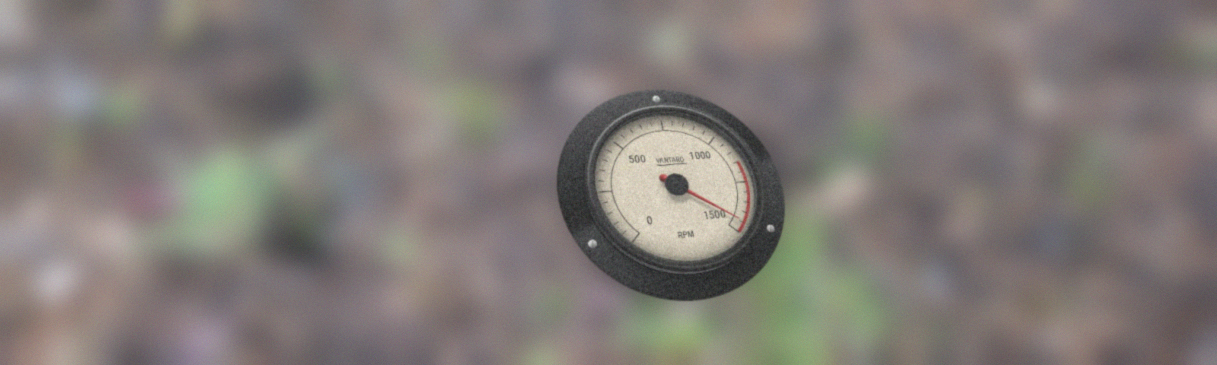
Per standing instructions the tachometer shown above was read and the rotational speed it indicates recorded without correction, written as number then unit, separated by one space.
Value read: 1450 rpm
